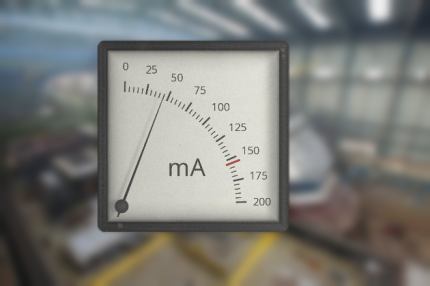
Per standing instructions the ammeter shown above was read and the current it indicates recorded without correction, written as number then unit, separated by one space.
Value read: 45 mA
